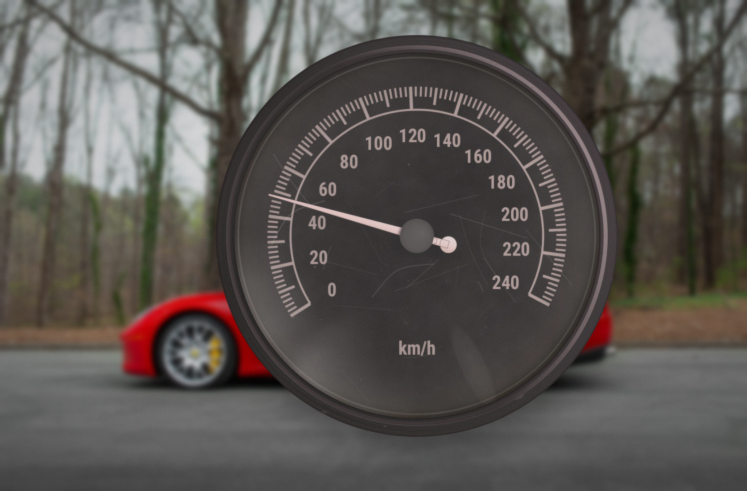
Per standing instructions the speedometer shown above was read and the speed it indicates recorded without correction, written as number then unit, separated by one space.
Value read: 48 km/h
